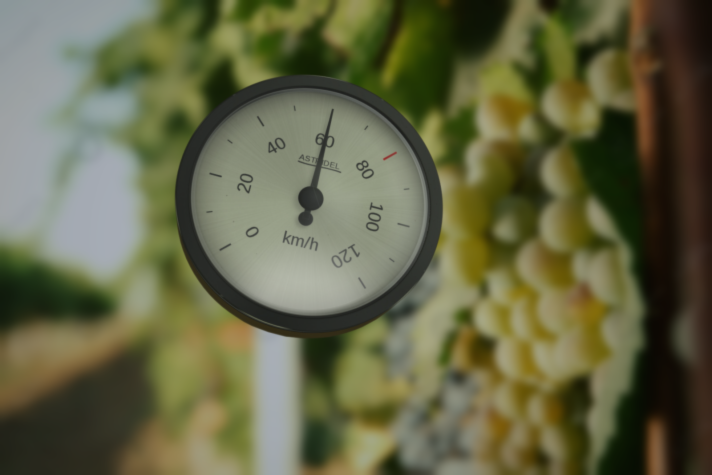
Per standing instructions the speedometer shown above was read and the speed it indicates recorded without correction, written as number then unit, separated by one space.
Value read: 60 km/h
